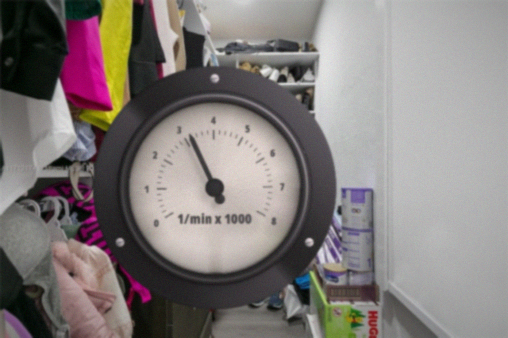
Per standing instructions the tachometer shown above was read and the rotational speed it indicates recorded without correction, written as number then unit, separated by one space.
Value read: 3200 rpm
